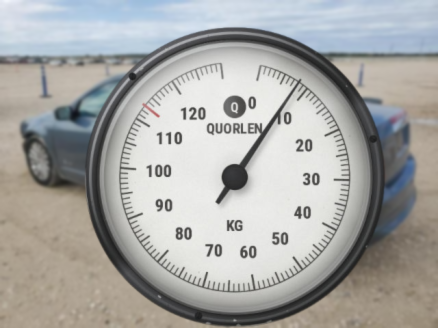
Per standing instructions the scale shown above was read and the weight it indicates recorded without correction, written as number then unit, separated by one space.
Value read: 8 kg
